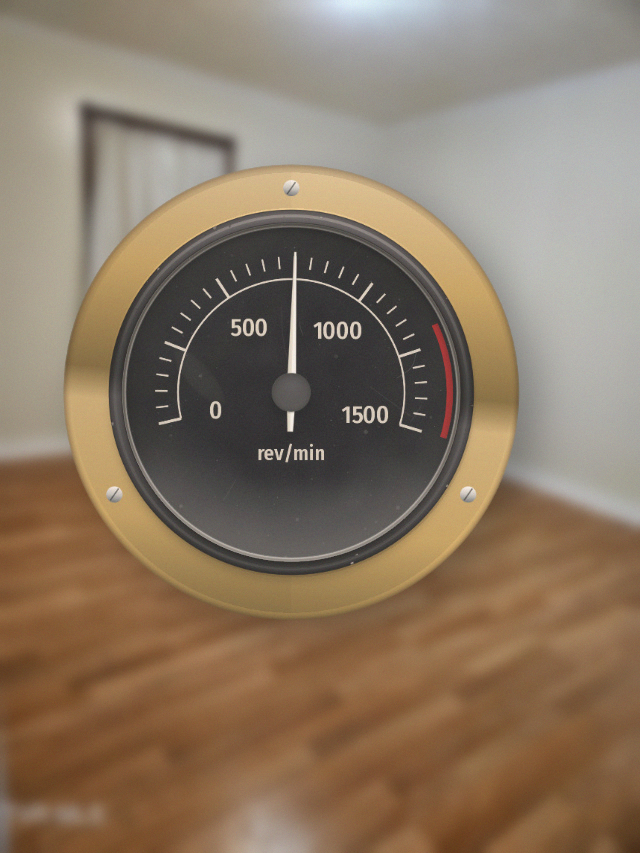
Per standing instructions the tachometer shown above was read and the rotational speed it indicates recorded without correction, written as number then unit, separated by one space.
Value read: 750 rpm
